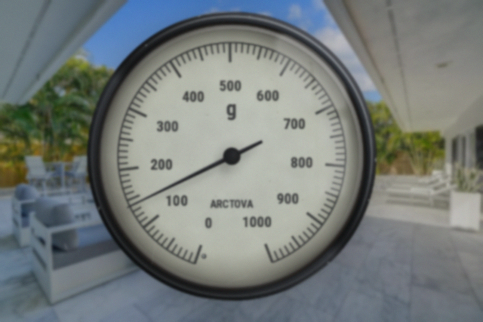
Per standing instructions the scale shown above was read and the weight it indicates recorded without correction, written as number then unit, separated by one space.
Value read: 140 g
